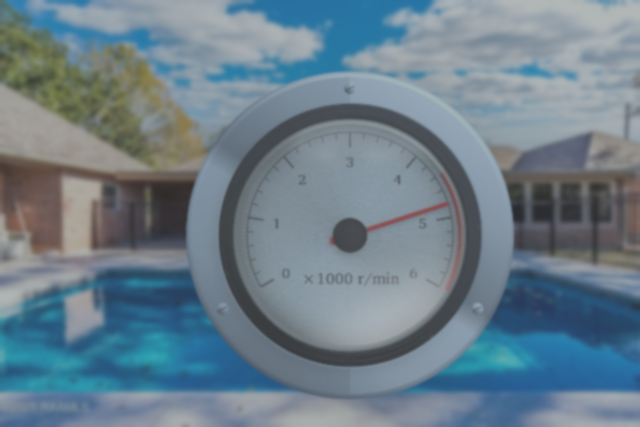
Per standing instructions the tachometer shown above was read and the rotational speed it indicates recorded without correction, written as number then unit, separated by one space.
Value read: 4800 rpm
